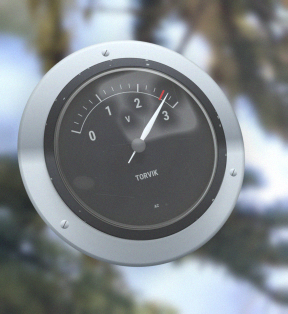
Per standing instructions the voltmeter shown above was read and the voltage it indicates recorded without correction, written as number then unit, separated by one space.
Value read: 2.7 V
